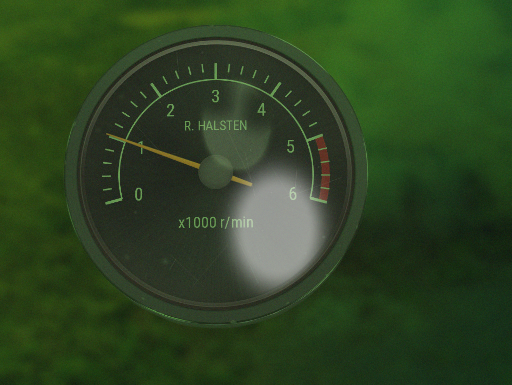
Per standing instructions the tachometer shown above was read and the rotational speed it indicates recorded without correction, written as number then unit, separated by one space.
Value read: 1000 rpm
